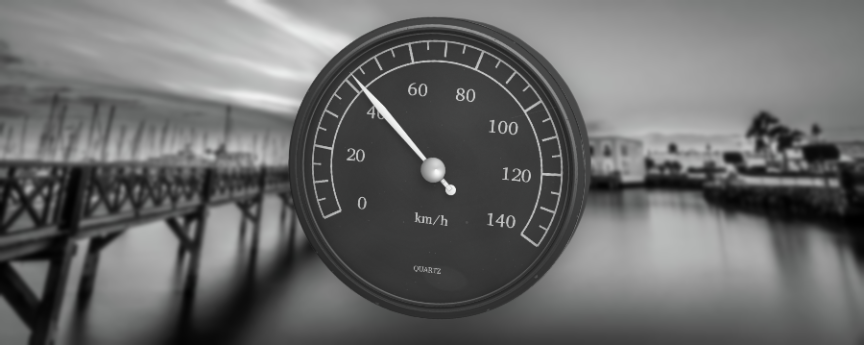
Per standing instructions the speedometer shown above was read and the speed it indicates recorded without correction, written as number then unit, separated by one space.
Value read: 42.5 km/h
